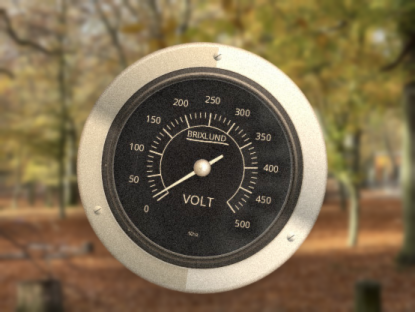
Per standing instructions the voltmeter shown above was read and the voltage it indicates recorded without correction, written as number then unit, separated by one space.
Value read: 10 V
